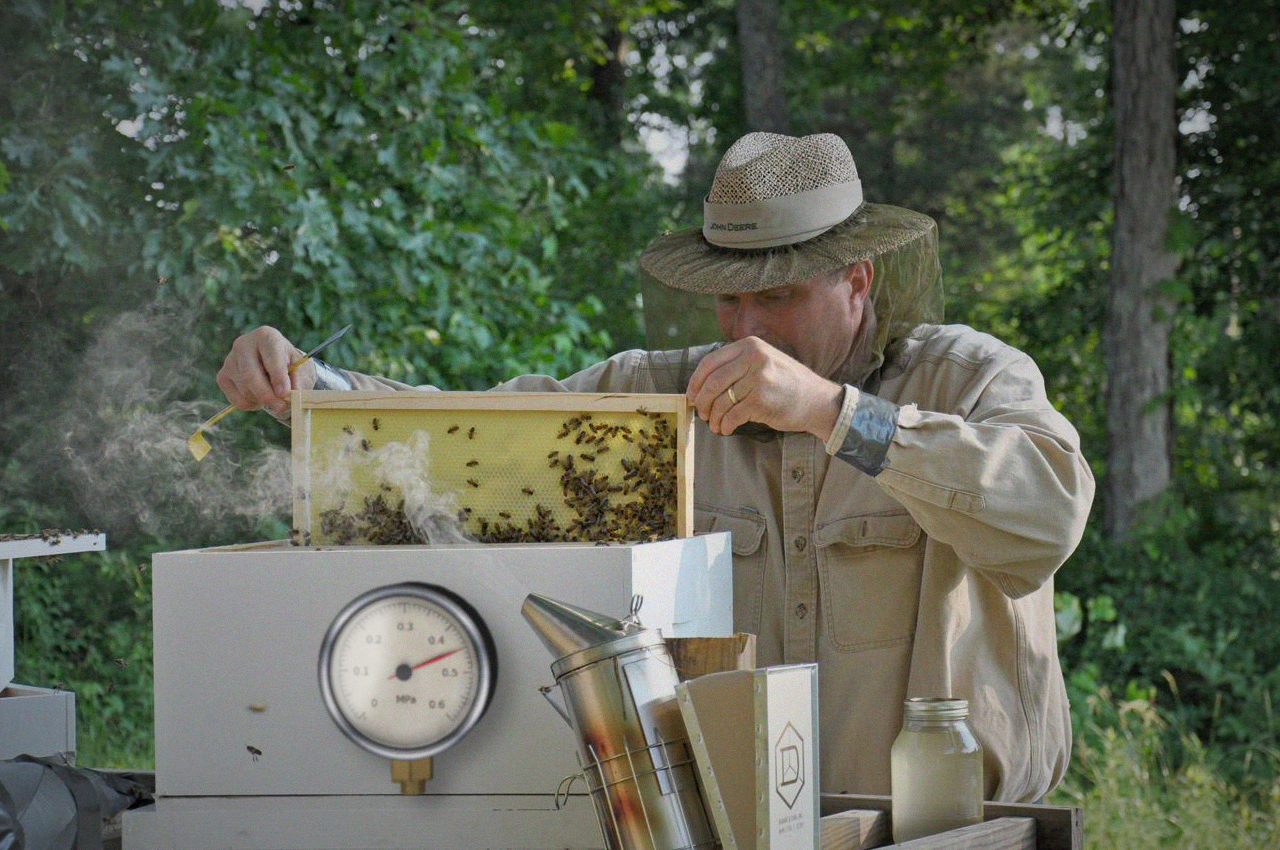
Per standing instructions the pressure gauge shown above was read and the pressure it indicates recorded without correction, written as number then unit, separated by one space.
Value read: 0.45 MPa
